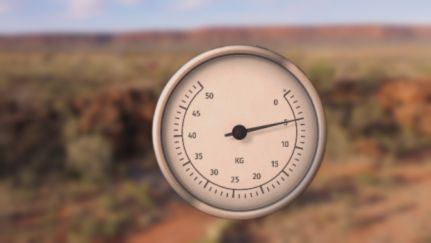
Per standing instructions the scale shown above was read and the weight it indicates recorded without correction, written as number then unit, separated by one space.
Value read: 5 kg
